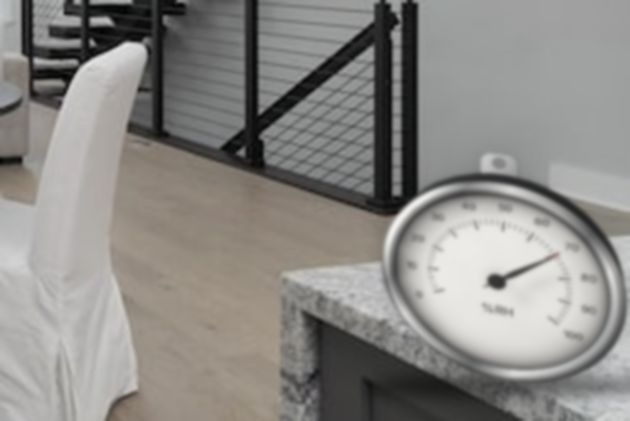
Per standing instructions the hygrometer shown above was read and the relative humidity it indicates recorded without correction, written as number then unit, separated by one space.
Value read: 70 %
